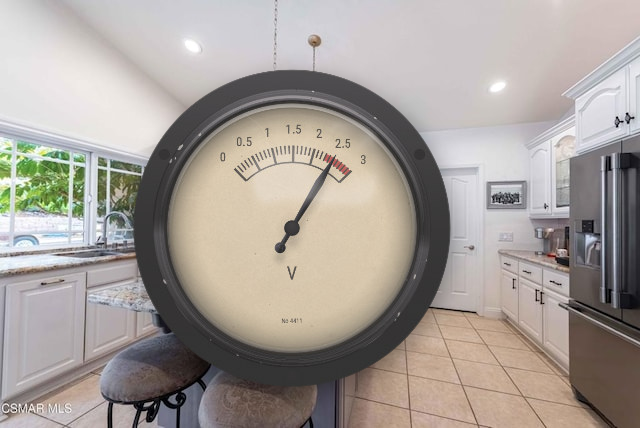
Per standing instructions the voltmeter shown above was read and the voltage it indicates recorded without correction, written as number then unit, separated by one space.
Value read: 2.5 V
